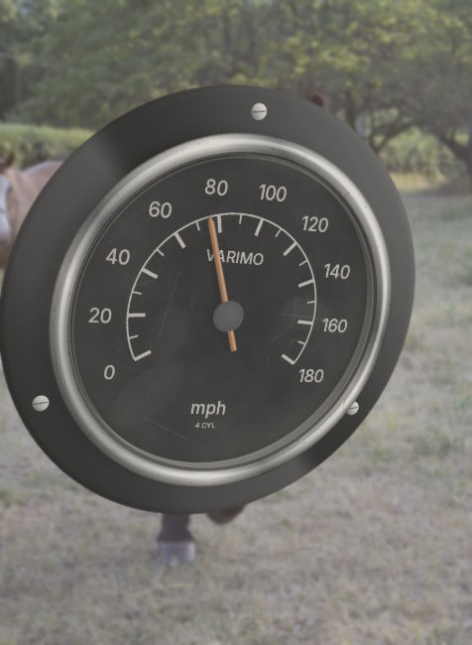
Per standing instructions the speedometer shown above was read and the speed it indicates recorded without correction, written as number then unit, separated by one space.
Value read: 75 mph
